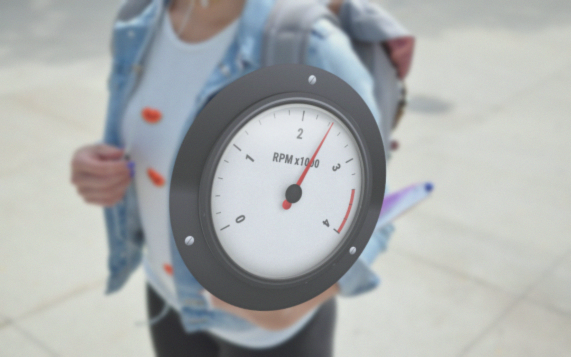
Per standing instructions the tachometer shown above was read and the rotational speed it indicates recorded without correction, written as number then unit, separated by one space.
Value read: 2400 rpm
